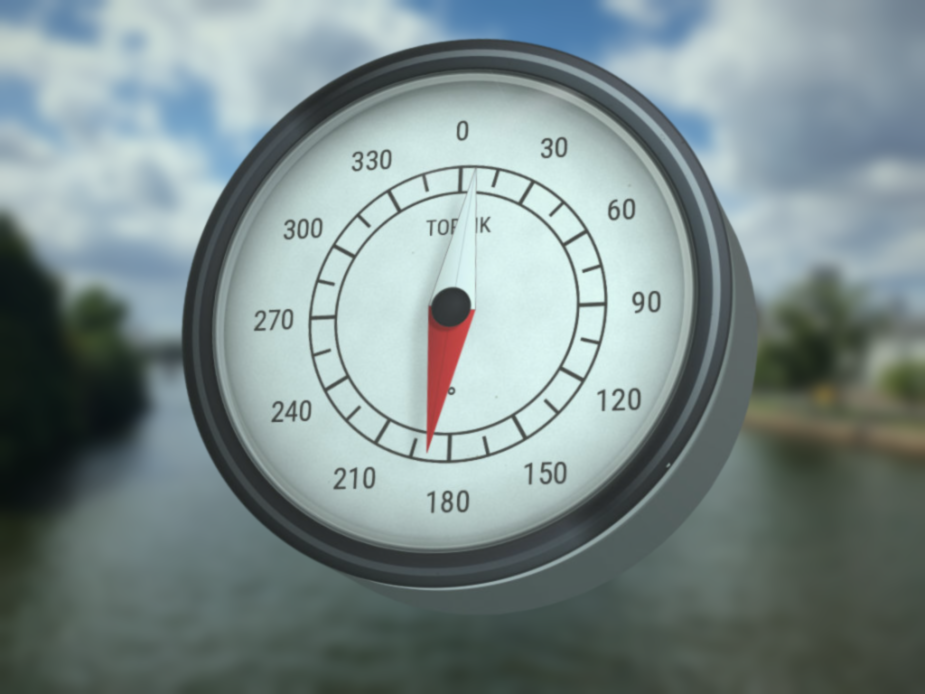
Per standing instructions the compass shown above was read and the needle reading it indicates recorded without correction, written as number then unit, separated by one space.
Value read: 187.5 °
